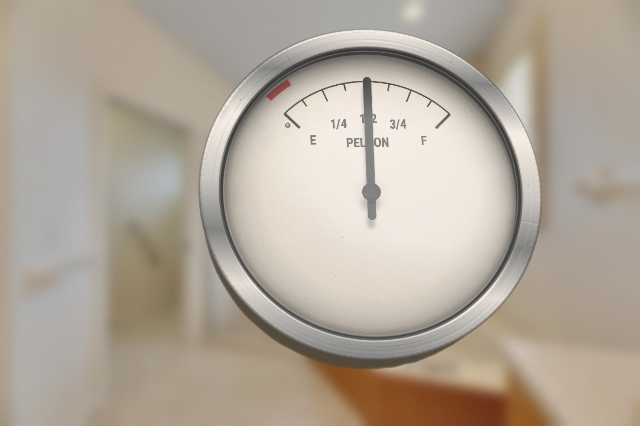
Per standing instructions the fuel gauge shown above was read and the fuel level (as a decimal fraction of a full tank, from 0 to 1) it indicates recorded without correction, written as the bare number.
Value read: 0.5
